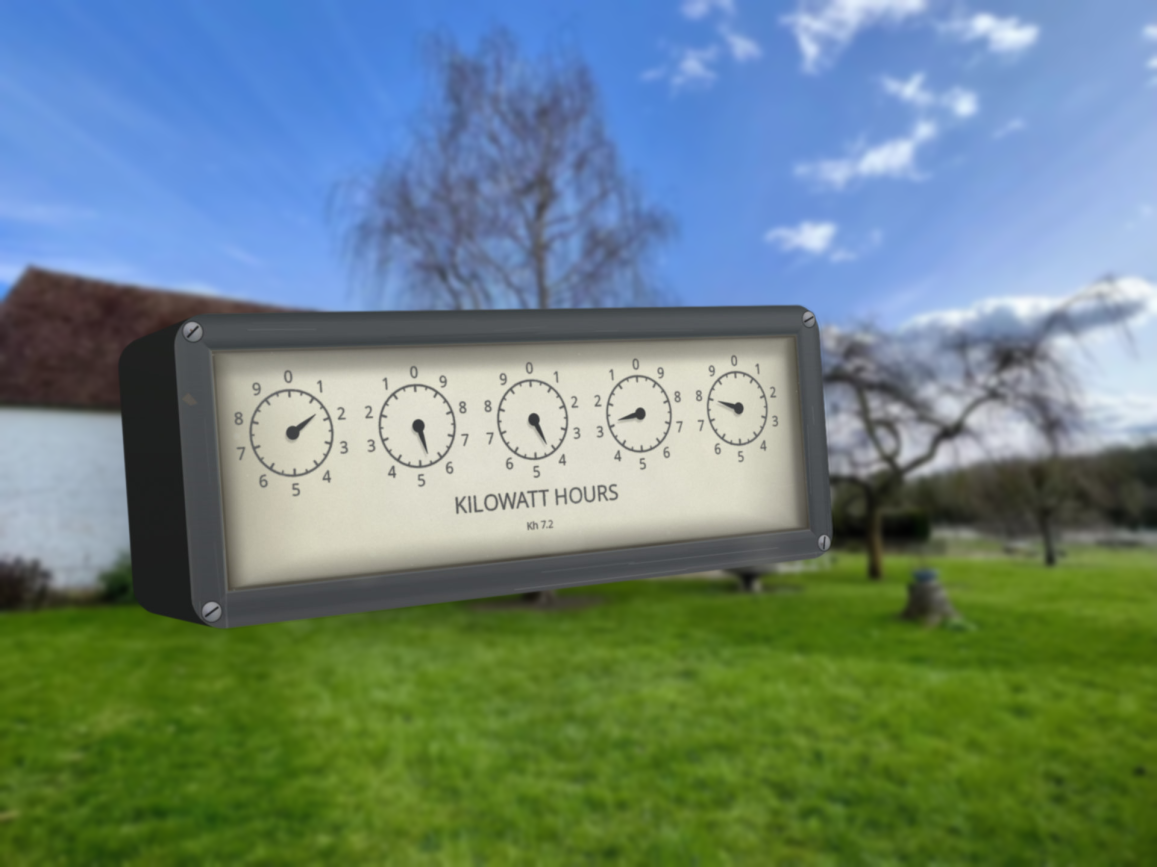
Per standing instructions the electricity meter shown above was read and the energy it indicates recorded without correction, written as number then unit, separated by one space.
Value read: 15428 kWh
